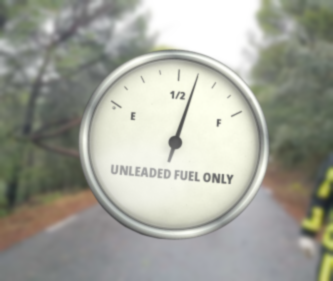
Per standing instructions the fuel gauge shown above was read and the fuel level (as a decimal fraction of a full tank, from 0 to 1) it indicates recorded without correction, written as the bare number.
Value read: 0.625
